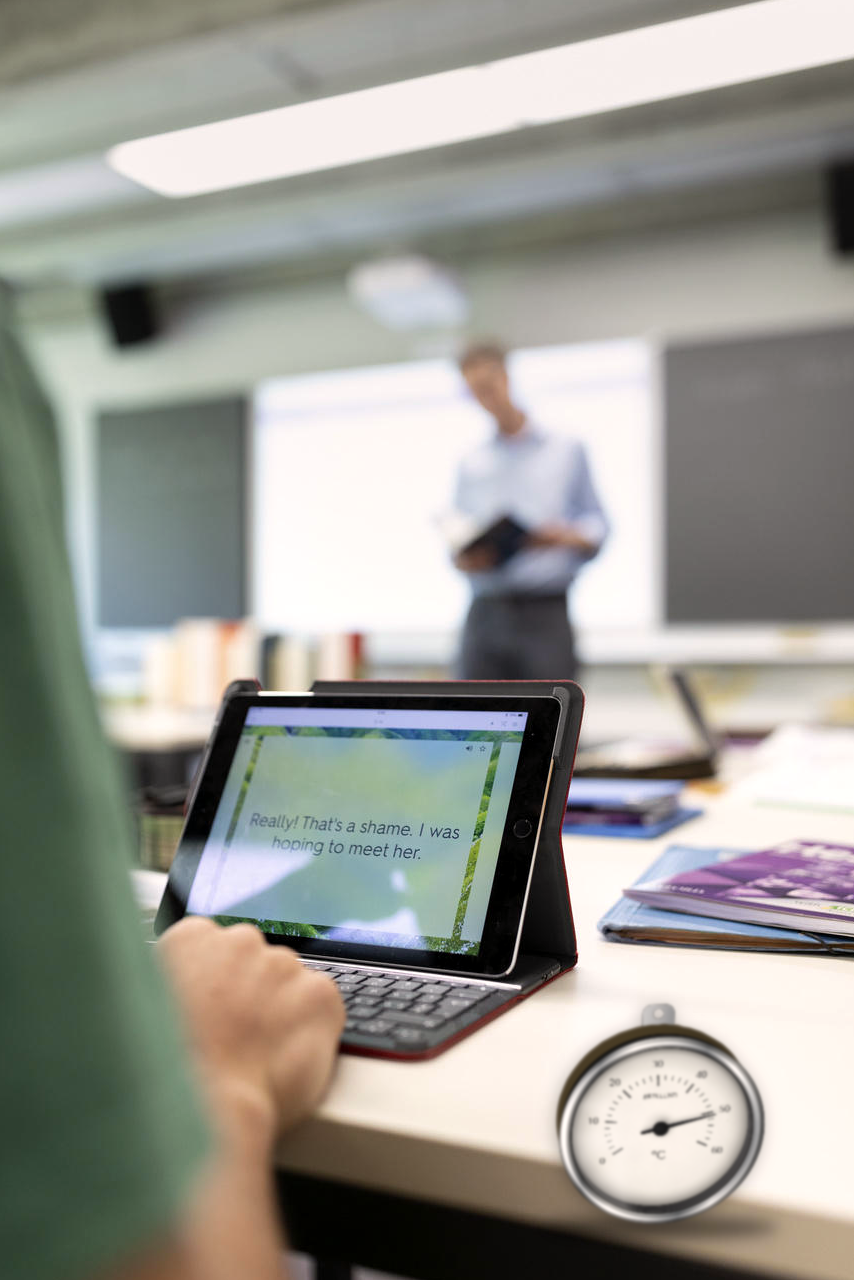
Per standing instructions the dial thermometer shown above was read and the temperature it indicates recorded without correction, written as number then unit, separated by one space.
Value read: 50 °C
